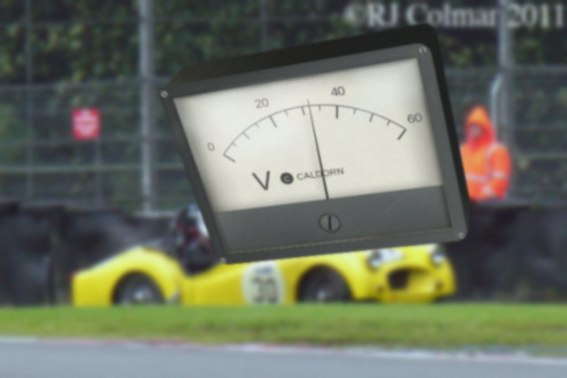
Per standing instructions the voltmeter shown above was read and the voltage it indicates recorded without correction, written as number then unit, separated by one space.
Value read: 32.5 V
